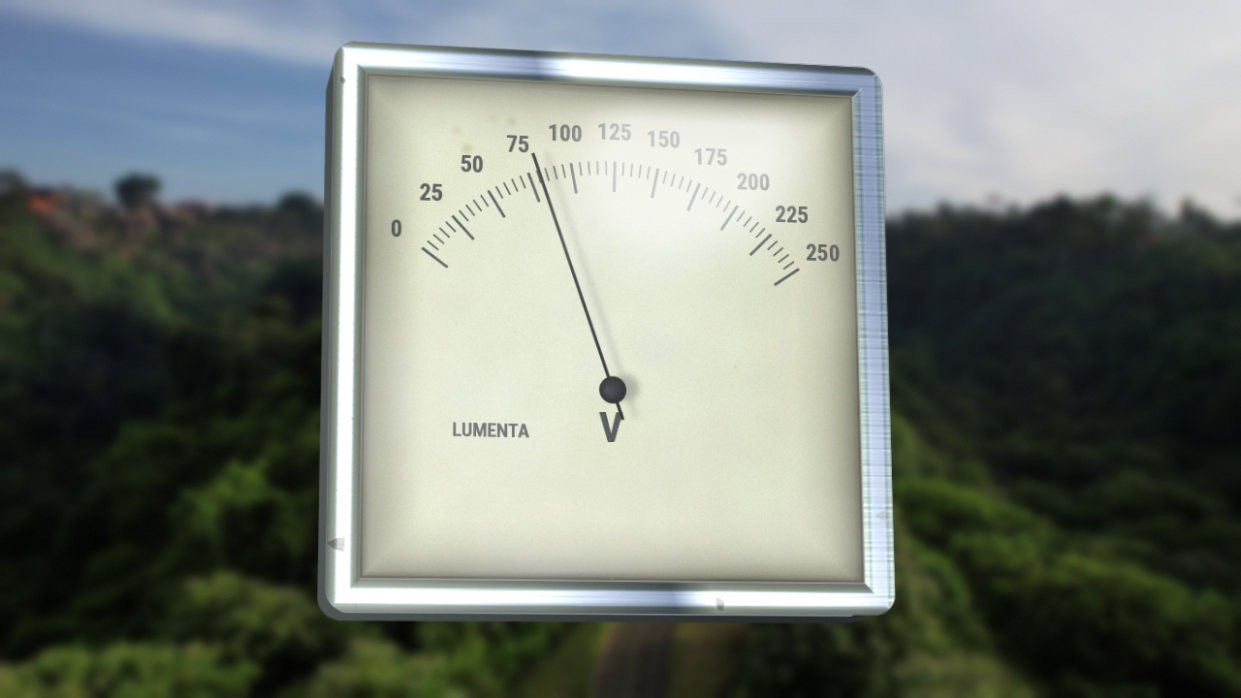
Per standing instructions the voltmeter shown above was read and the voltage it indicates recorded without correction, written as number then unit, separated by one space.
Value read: 80 V
